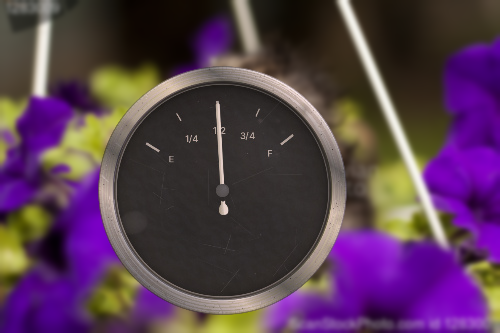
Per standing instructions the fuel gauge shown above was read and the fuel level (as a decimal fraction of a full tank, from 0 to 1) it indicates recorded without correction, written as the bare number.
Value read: 0.5
